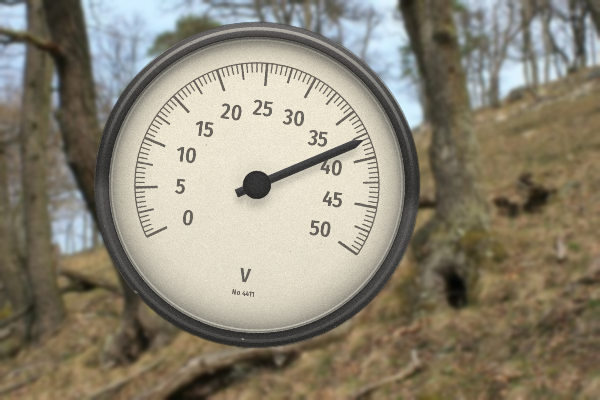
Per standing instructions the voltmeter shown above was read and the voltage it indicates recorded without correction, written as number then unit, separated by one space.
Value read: 38 V
